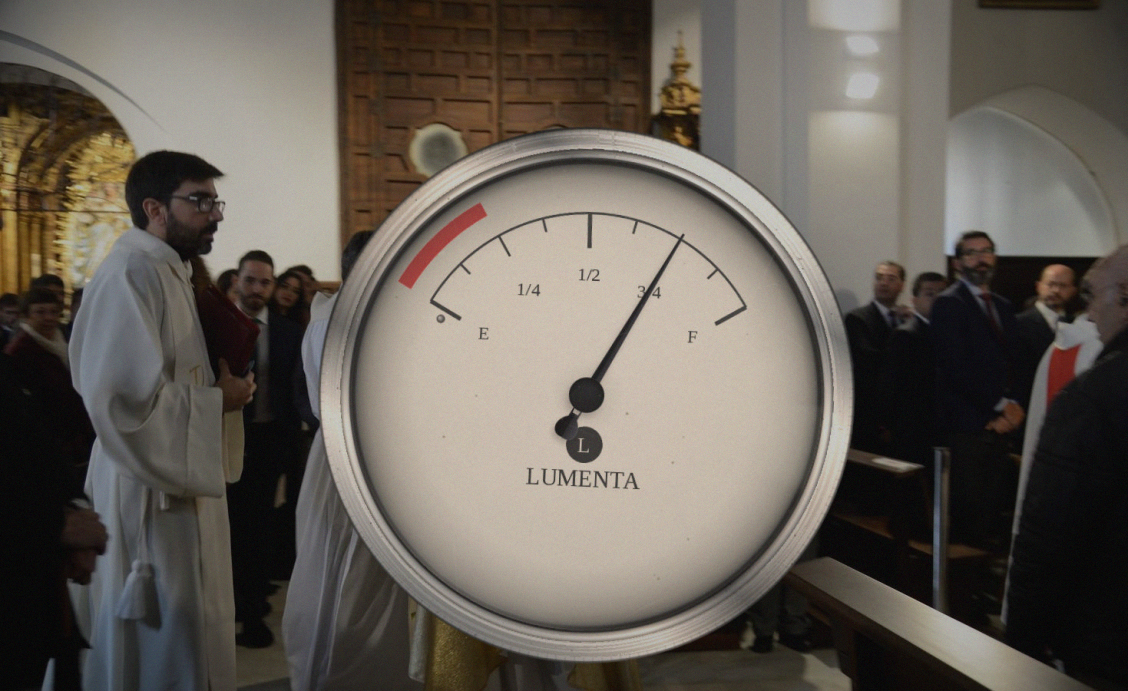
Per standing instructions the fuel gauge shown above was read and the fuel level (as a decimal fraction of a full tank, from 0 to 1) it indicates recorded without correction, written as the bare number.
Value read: 0.75
